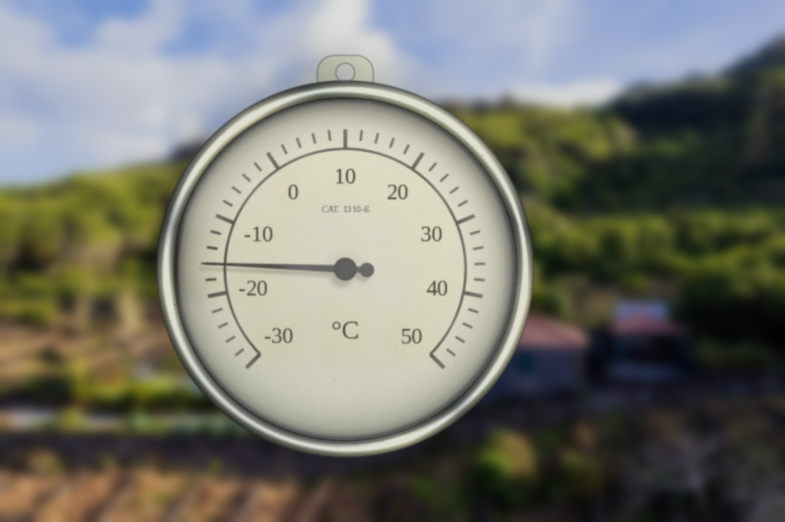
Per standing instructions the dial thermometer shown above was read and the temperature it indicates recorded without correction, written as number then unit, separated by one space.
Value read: -16 °C
